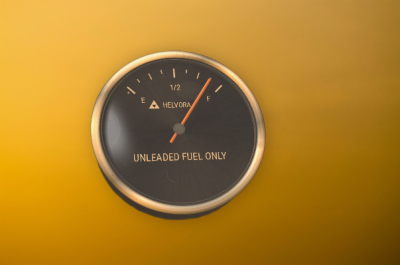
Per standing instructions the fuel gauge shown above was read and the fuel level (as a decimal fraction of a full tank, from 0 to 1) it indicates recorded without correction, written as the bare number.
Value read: 0.875
